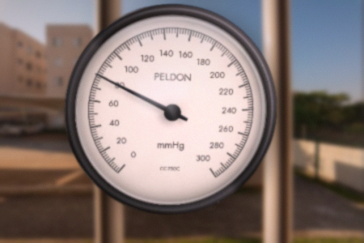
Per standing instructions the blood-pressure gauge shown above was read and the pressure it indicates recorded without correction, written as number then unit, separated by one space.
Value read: 80 mmHg
